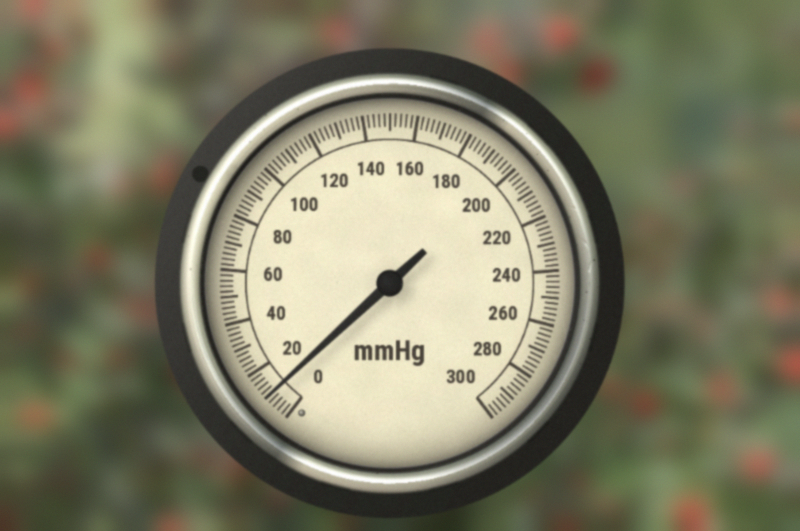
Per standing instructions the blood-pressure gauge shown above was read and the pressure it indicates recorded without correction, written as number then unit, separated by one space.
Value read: 10 mmHg
